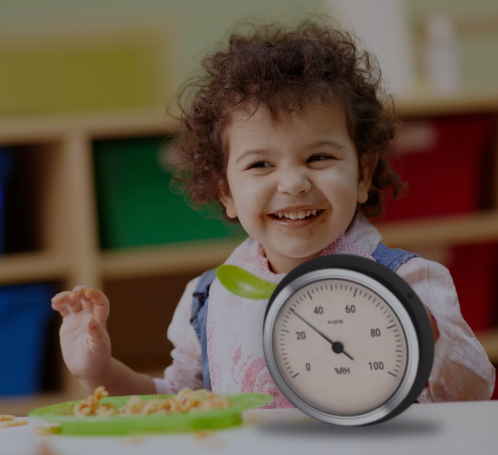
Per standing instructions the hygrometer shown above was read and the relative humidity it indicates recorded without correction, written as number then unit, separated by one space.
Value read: 30 %
